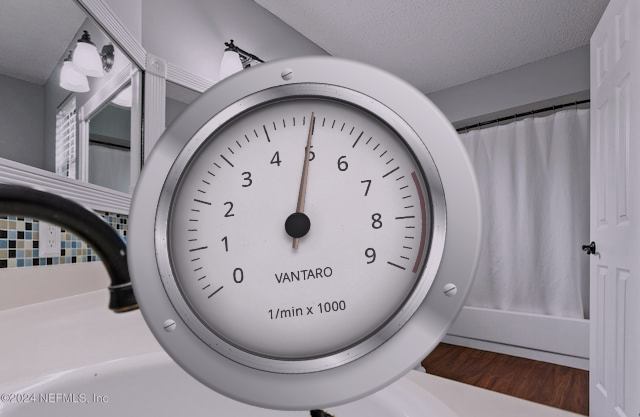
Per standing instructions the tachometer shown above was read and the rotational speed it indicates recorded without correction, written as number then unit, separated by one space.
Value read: 5000 rpm
